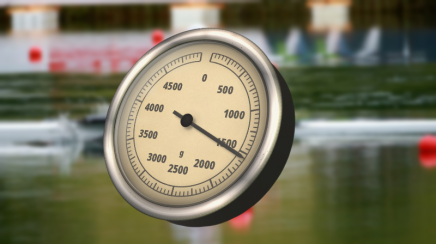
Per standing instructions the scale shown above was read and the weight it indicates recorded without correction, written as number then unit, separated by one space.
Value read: 1550 g
